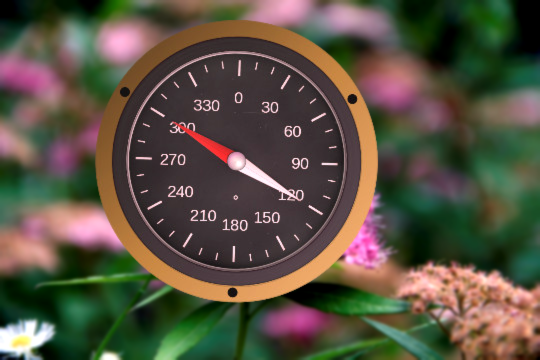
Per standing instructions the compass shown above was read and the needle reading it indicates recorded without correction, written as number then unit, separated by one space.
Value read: 300 °
